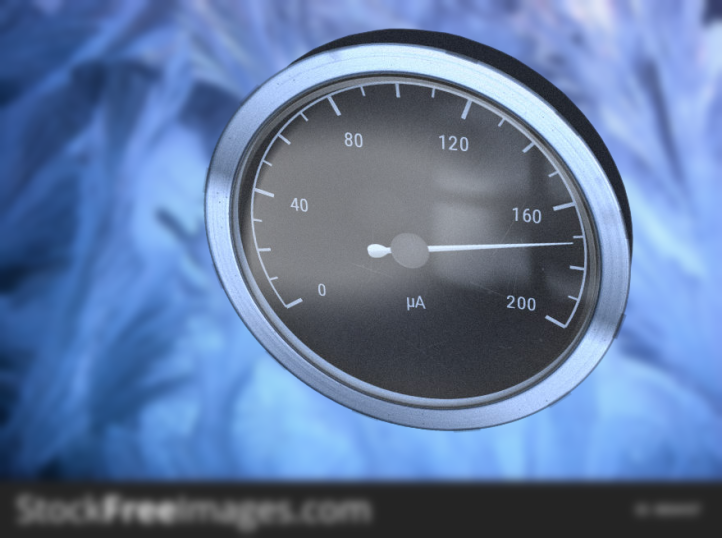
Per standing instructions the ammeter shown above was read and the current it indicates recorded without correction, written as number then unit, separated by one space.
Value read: 170 µA
